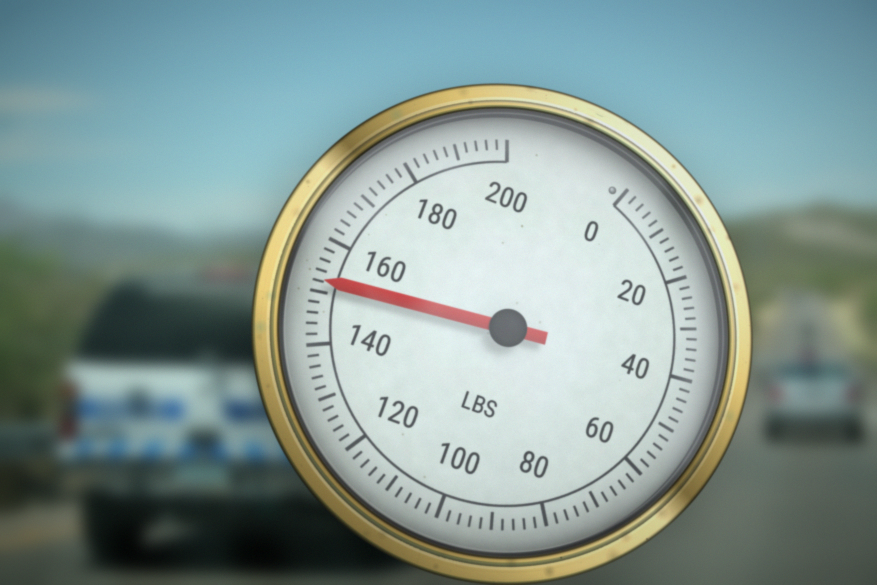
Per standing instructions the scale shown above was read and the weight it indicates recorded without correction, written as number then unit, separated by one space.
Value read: 152 lb
